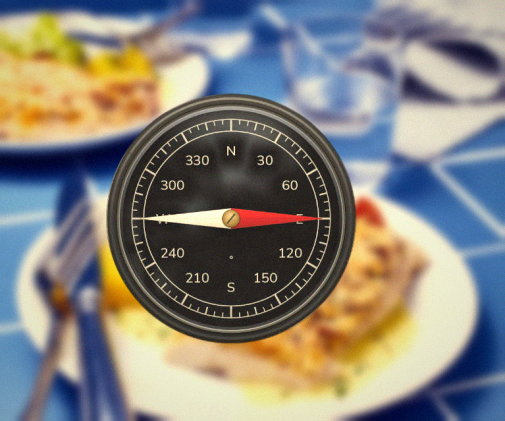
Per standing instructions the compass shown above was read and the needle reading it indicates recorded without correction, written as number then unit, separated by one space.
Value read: 90 °
